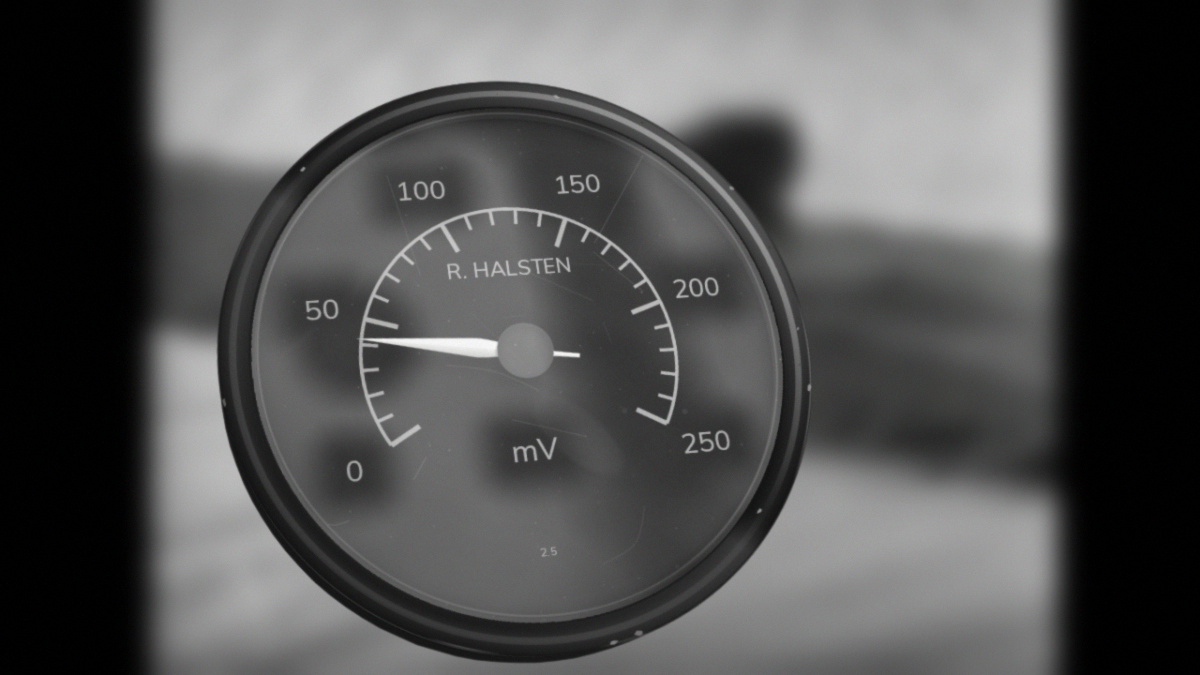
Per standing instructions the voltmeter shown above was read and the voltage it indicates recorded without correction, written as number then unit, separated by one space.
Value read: 40 mV
